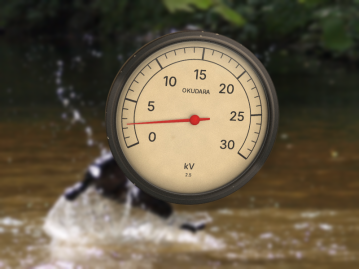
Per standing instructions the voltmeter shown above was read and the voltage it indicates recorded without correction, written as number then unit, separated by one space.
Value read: 2.5 kV
